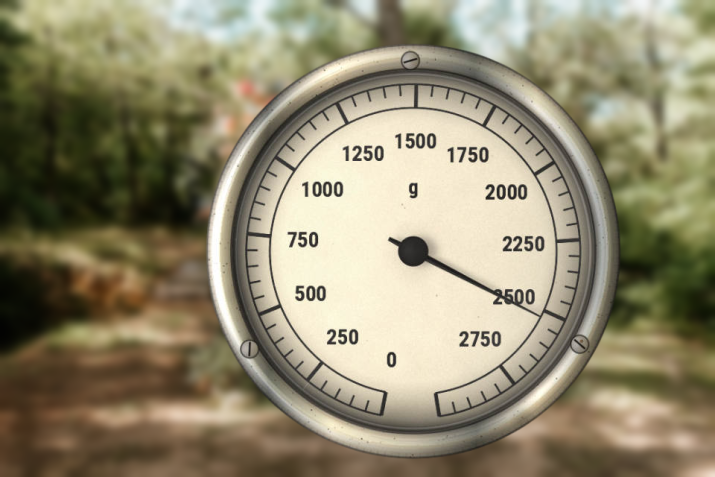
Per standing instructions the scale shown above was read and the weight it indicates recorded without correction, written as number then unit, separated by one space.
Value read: 2525 g
